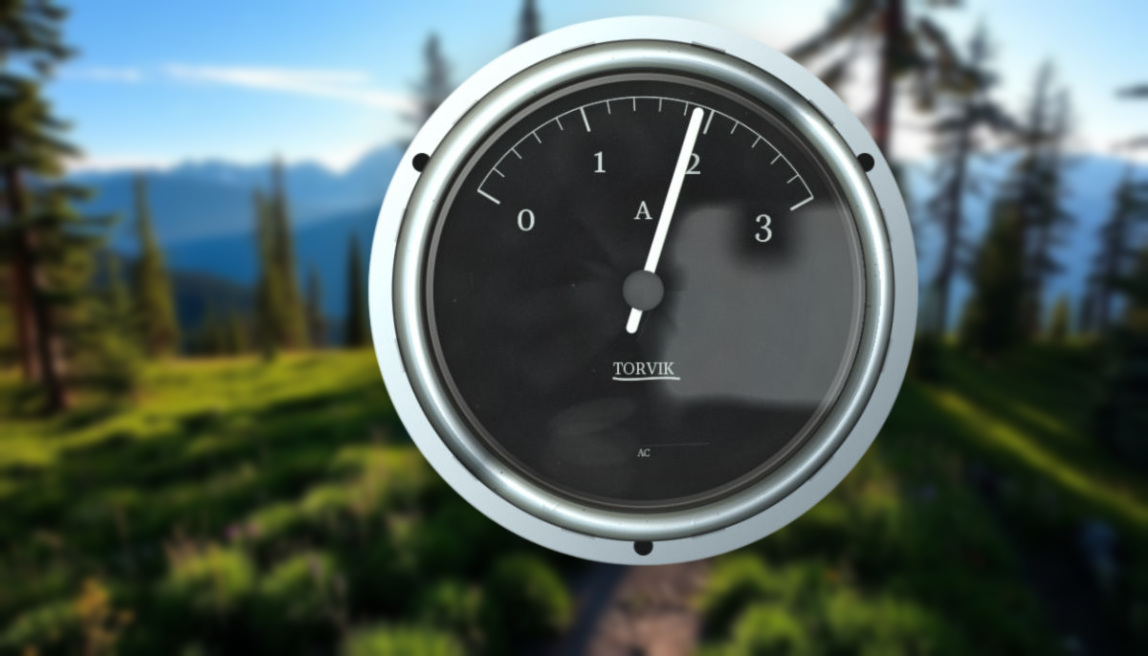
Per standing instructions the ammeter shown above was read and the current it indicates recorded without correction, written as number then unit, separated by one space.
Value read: 1.9 A
